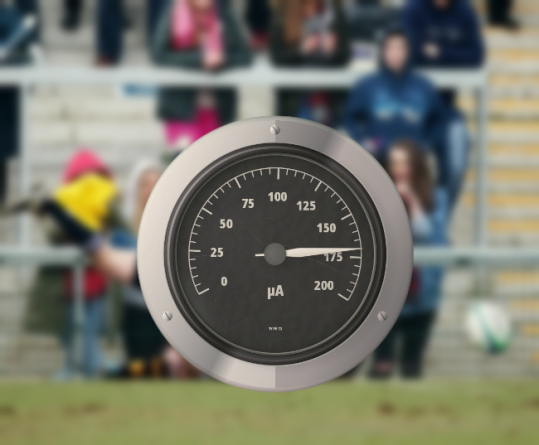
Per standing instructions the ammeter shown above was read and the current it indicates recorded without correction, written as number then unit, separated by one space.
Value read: 170 µA
